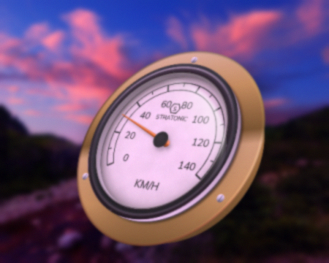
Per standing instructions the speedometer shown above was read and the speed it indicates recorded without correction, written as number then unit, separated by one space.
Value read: 30 km/h
